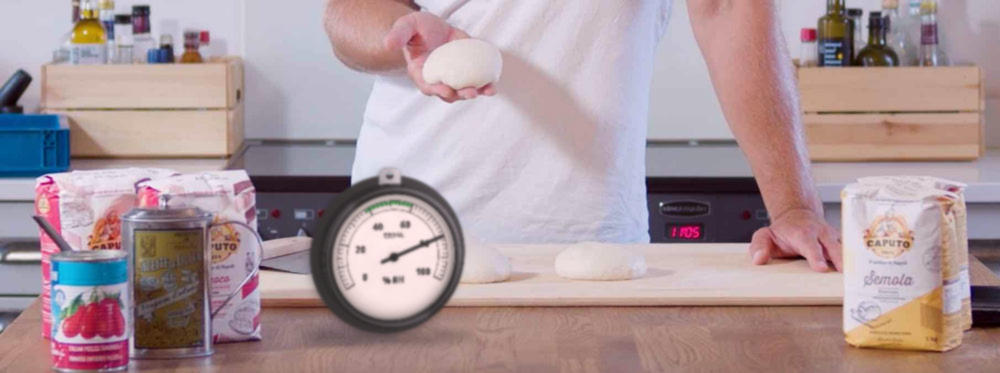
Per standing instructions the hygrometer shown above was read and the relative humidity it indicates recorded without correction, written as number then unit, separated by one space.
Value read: 80 %
